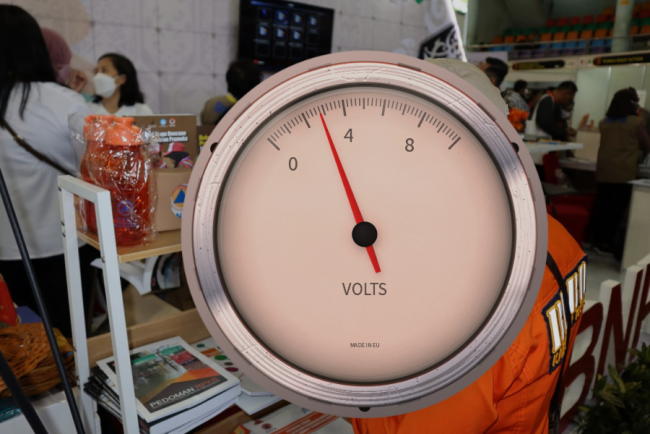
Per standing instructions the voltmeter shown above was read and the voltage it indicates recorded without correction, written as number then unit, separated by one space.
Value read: 2.8 V
